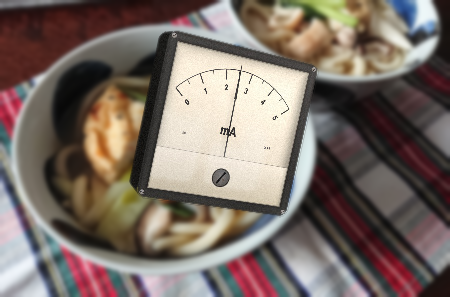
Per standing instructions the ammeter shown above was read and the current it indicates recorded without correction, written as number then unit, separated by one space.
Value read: 2.5 mA
